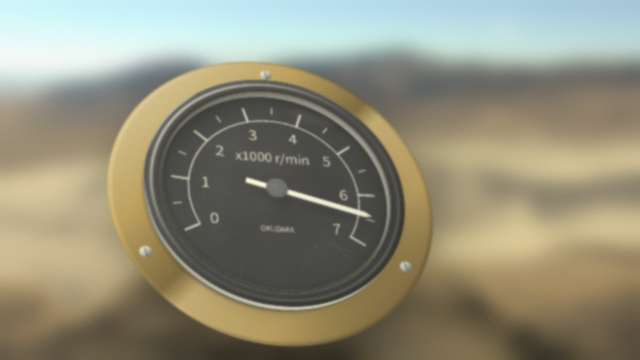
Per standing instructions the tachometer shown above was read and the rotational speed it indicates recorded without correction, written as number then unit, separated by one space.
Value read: 6500 rpm
